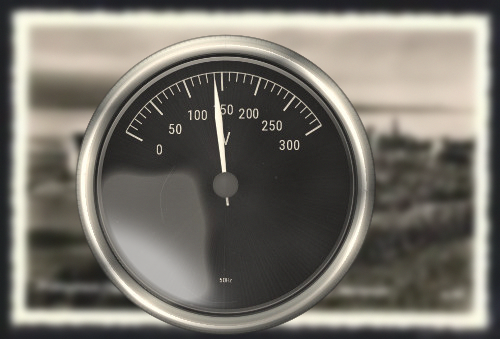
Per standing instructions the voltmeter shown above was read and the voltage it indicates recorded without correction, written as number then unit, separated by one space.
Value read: 140 V
